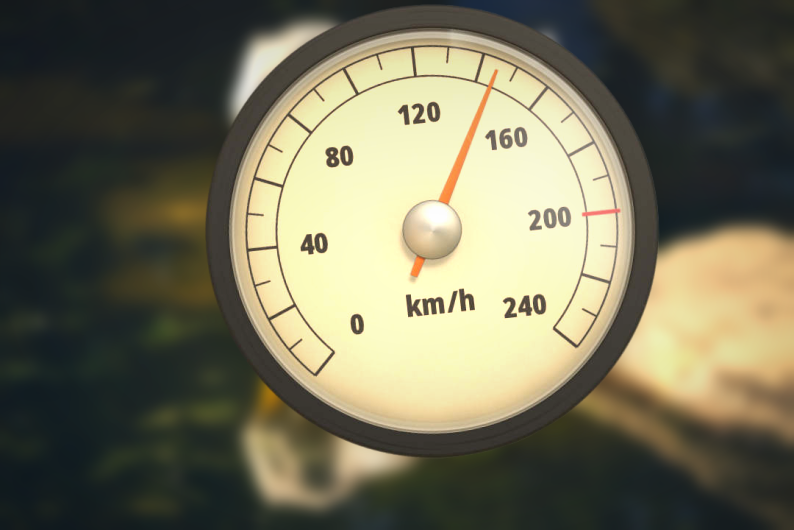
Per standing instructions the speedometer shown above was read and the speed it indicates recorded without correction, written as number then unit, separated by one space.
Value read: 145 km/h
